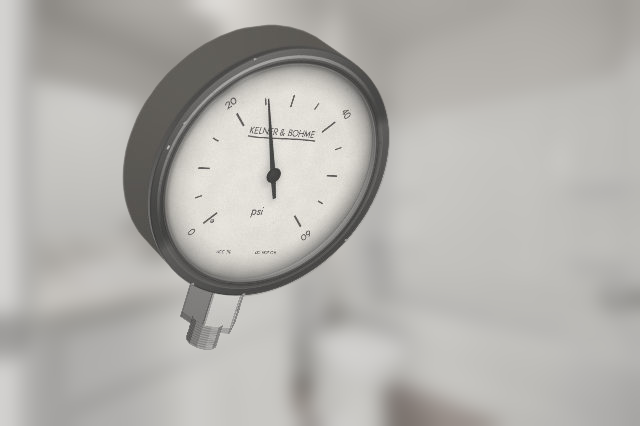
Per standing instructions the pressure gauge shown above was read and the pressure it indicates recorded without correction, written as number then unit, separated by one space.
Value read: 25 psi
